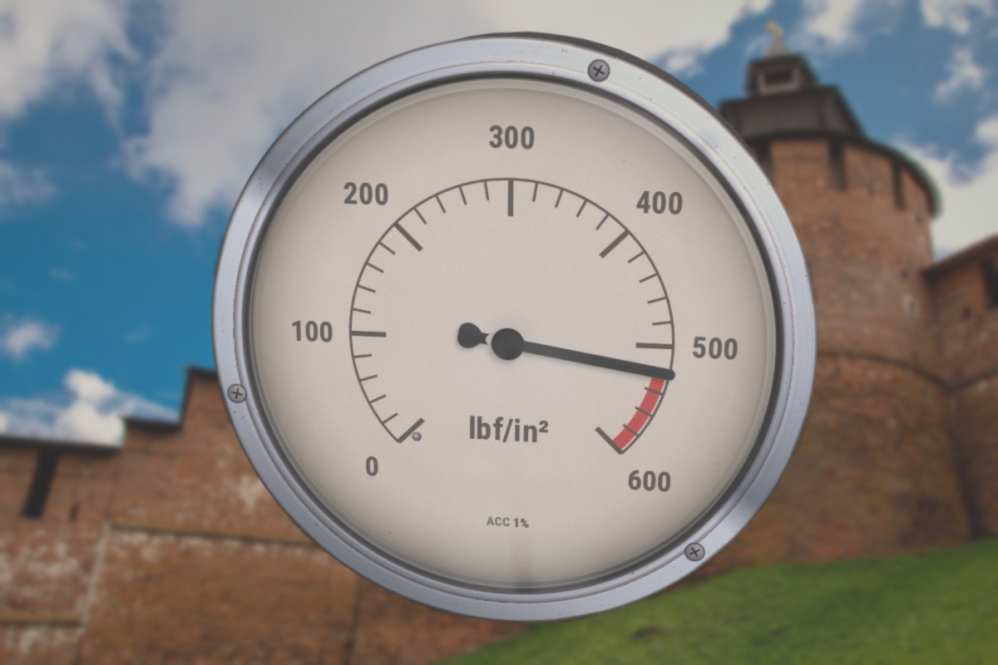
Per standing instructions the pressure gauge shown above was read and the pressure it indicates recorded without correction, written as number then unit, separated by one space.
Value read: 520 psi
